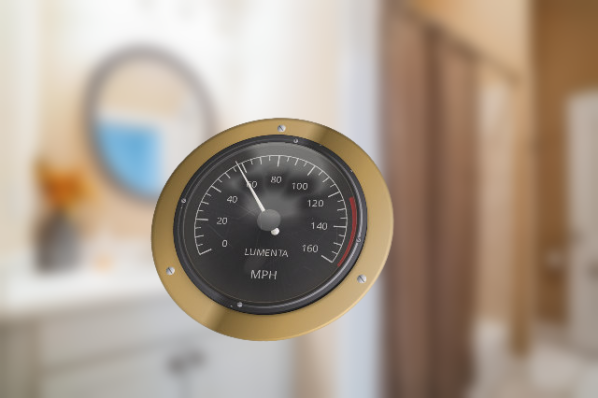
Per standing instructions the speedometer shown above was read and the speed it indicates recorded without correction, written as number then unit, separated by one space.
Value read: 57.5 mph
